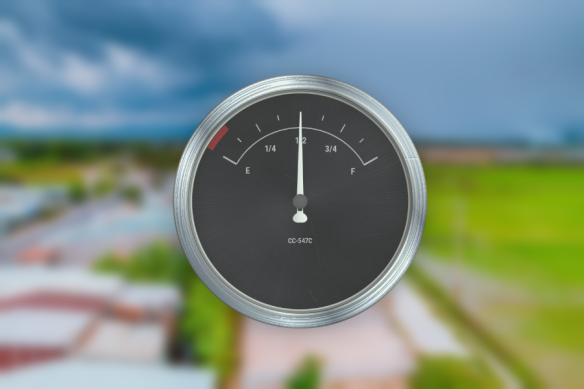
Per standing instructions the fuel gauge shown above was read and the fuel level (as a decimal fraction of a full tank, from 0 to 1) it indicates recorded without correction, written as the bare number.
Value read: 0.5
